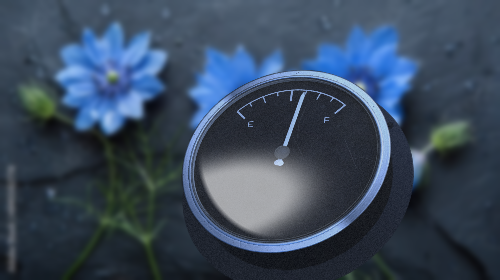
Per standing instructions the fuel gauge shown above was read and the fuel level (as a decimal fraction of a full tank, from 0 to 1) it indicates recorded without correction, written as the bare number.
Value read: 0.625
